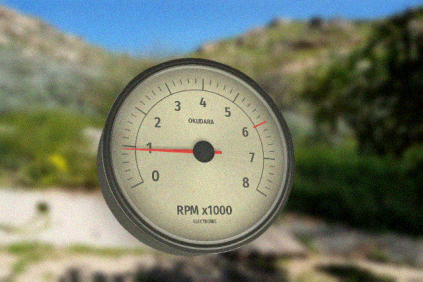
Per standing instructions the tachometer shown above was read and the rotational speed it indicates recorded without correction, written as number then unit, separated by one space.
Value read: 900 rpm
